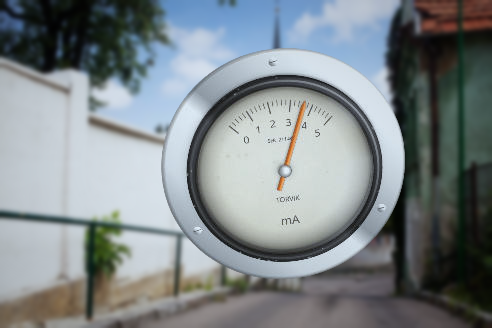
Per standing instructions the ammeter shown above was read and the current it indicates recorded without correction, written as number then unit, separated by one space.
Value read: 3.6 mA
